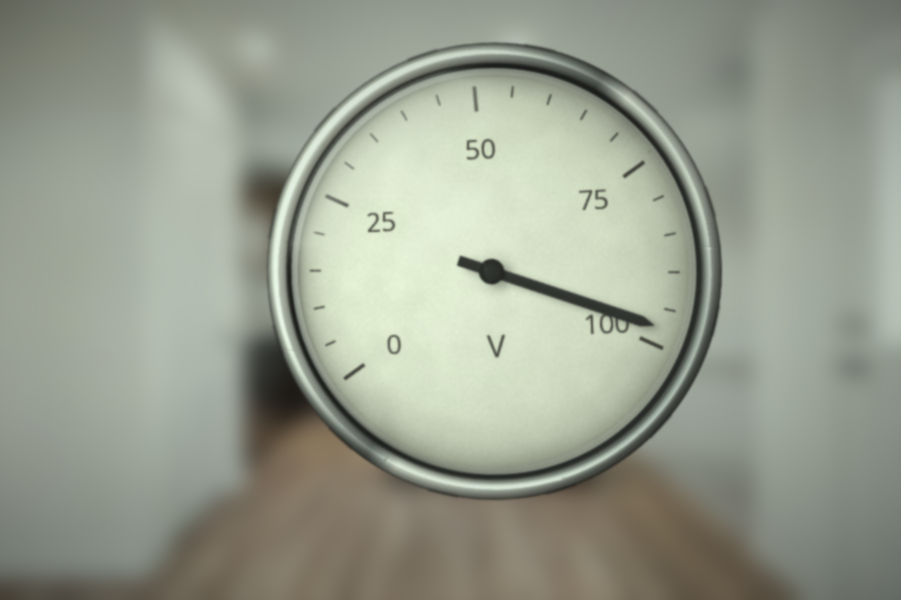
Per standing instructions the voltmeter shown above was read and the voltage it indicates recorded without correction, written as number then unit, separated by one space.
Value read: 97.5 V
